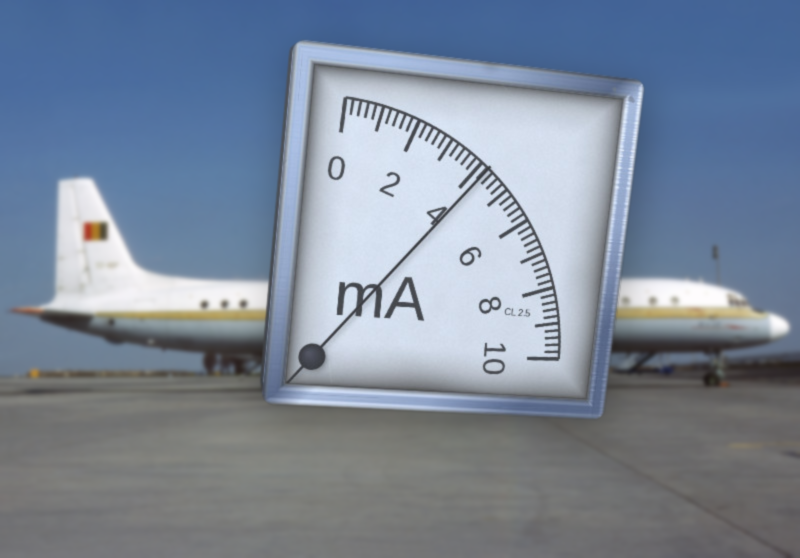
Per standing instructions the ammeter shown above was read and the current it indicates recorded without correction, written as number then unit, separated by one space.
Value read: 4.2 mA
